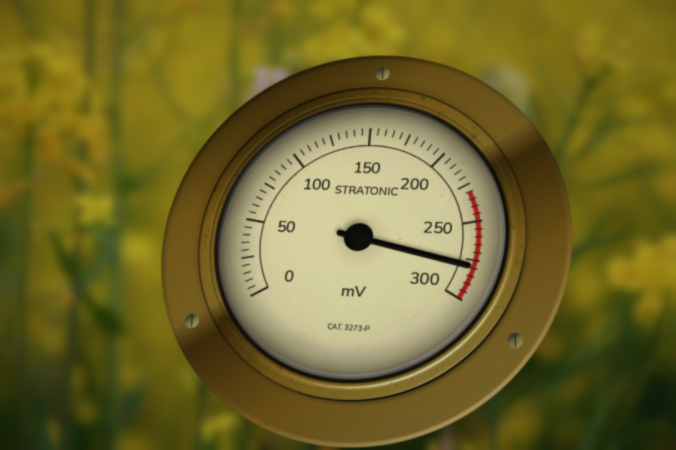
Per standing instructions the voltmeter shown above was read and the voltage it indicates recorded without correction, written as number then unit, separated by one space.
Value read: 280 mV
